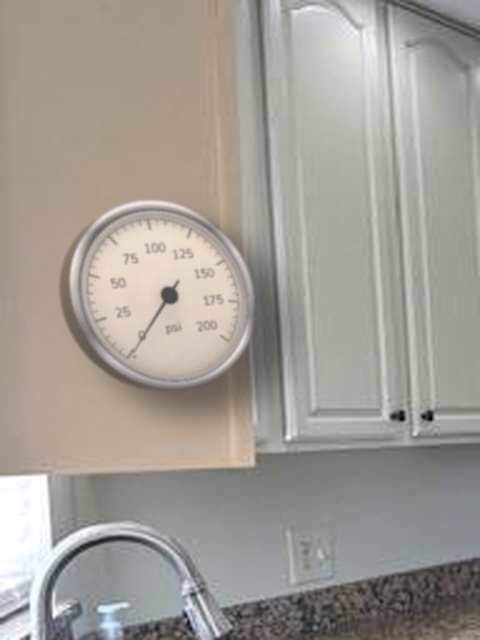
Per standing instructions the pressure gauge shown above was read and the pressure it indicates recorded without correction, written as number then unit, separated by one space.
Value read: 0 psi
